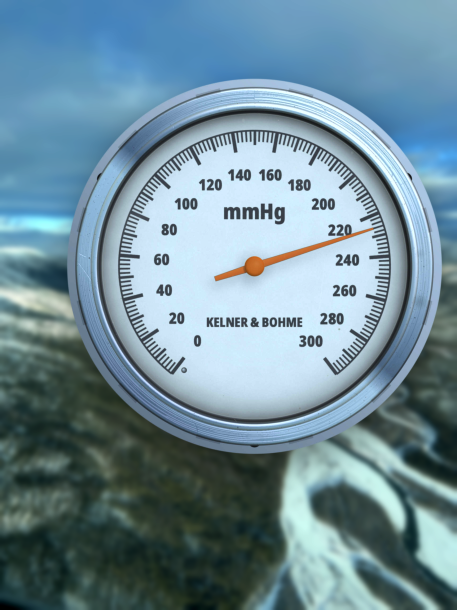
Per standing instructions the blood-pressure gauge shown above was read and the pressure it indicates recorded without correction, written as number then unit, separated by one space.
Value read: 226 mmHg
